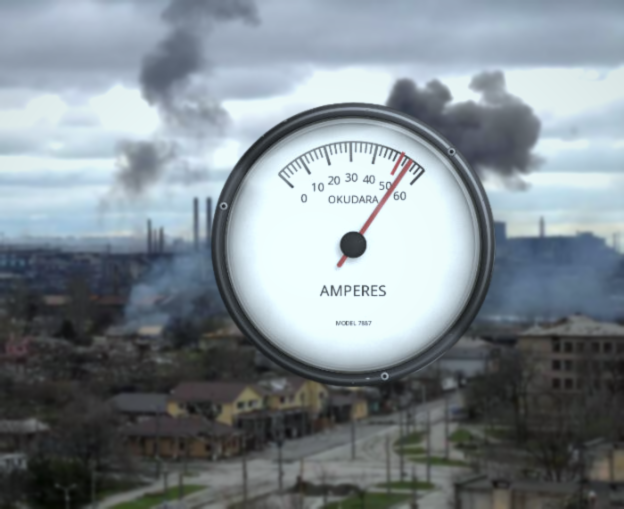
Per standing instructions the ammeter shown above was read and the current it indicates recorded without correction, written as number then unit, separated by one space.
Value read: 54 A
